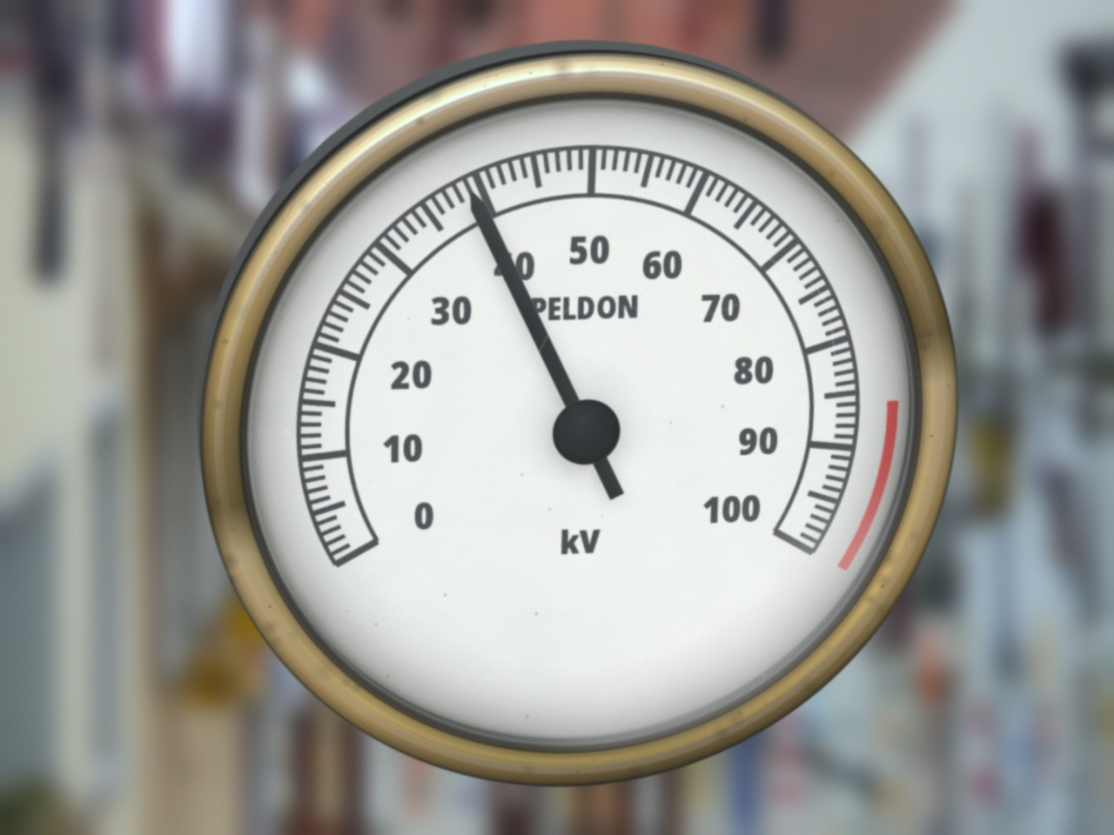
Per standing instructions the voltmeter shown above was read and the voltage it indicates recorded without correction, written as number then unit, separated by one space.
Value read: 39 kV
